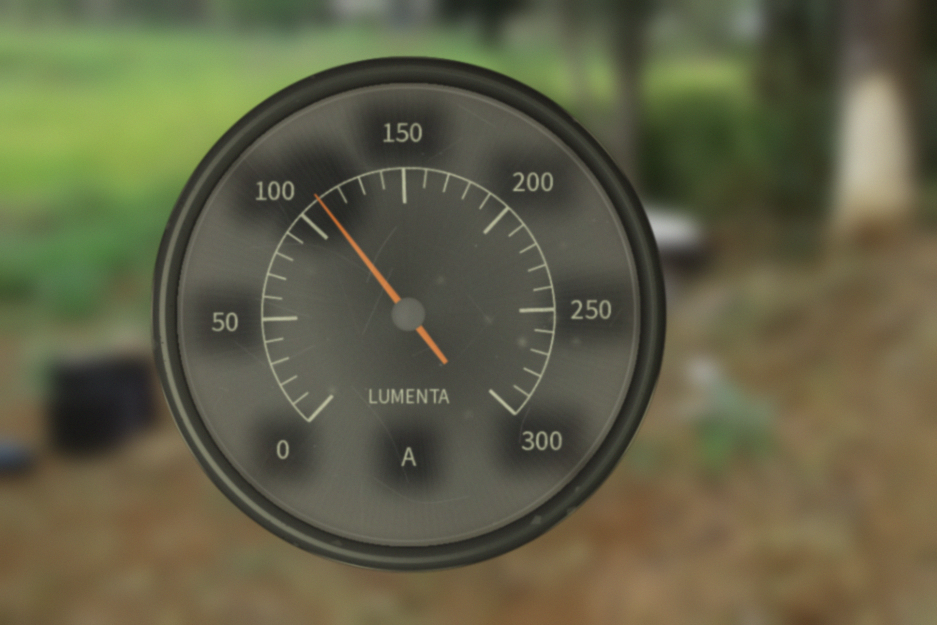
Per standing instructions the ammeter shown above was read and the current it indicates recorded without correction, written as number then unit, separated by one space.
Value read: 110 A
